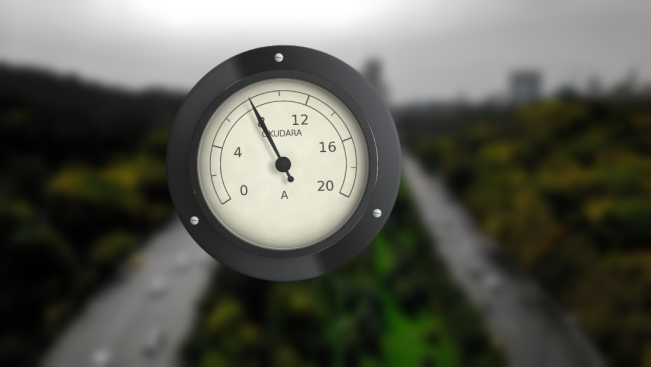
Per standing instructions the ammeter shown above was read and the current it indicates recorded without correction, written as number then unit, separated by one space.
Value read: 8 A
